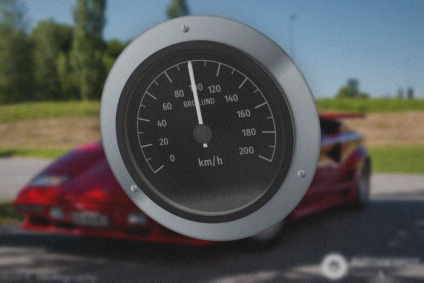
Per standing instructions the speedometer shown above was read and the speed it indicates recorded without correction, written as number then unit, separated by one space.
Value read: 100 km/h
